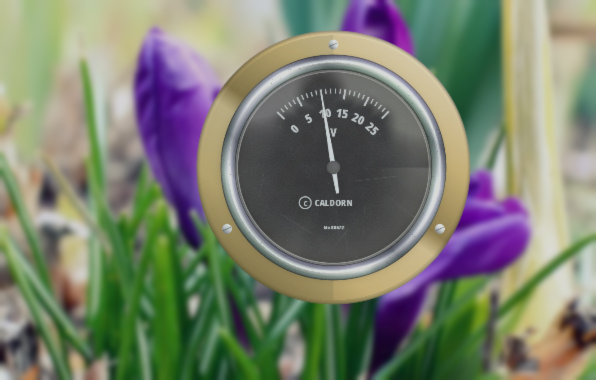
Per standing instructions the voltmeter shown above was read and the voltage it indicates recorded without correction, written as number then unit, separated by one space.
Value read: 10 V
